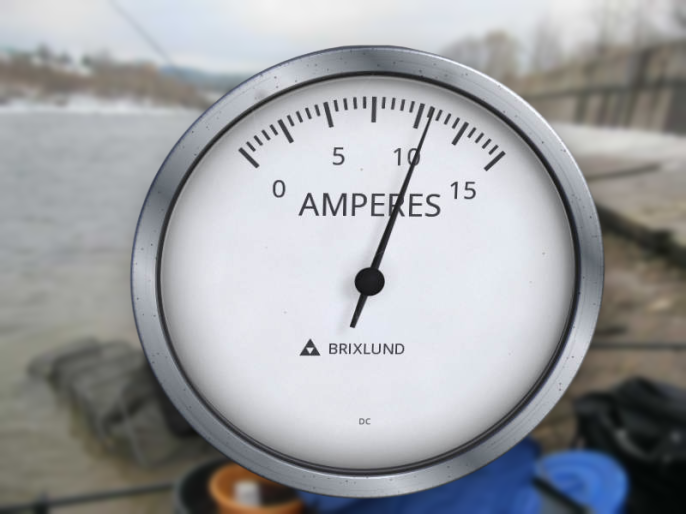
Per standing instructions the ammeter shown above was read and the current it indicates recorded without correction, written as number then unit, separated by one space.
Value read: 10.5 A
